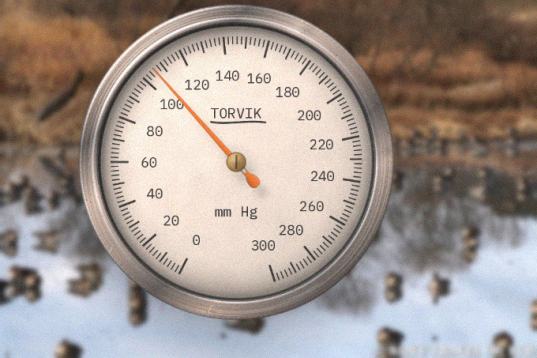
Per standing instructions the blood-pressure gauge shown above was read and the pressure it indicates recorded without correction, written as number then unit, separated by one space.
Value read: 106 mmHg
